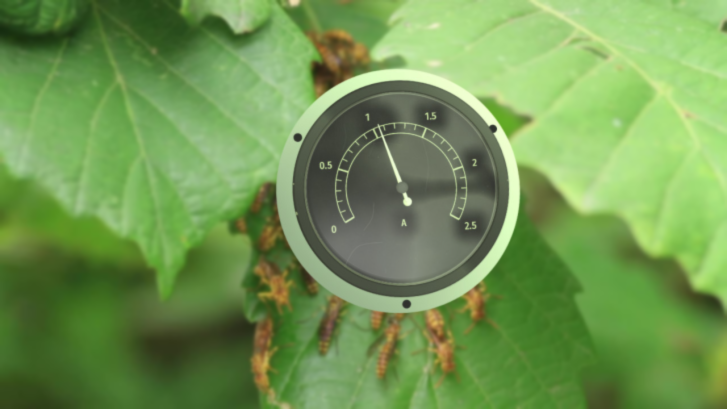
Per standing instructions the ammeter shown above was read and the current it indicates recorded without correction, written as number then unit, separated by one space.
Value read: 1.05 A
